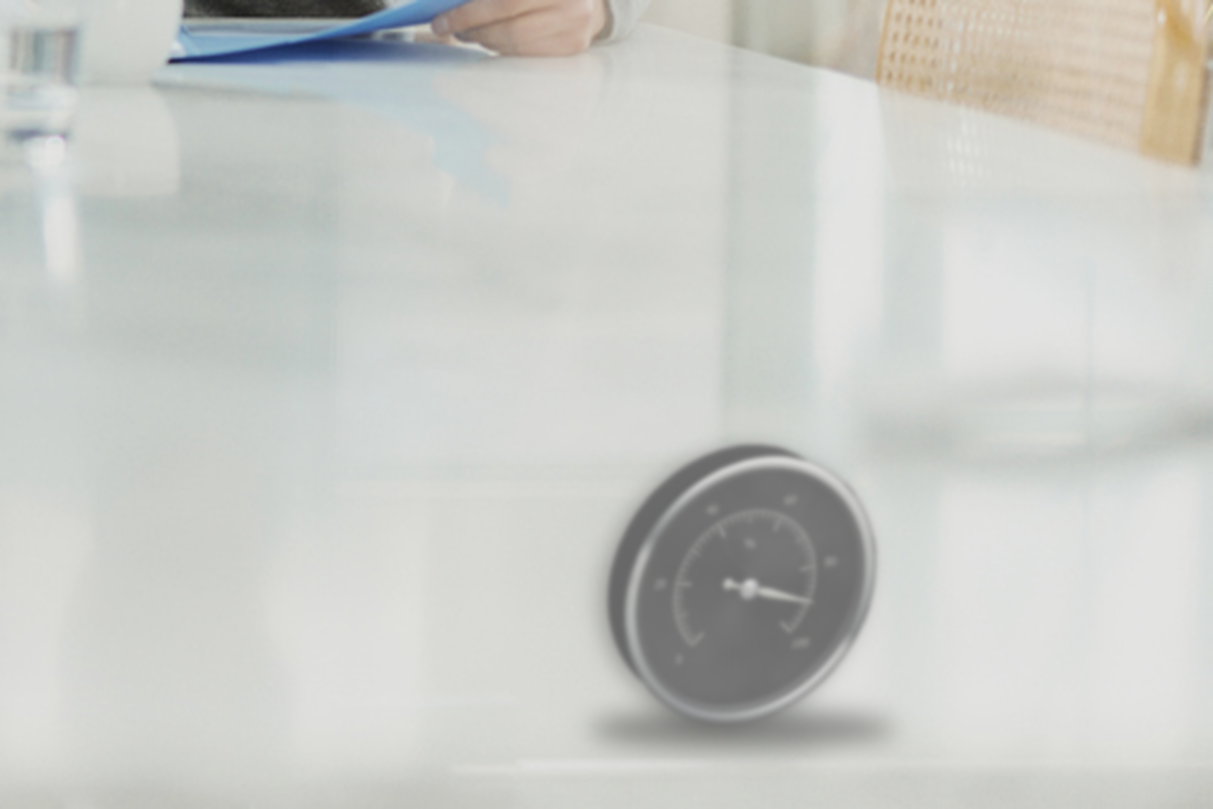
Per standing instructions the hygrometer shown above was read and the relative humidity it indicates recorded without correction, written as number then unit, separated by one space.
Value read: 90 %
